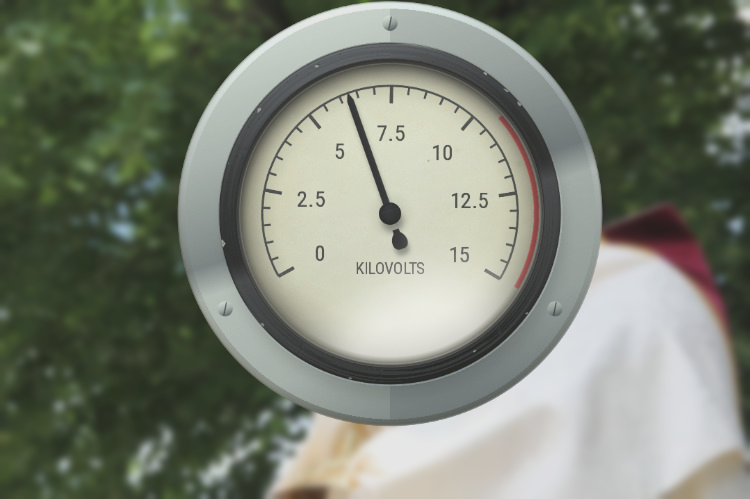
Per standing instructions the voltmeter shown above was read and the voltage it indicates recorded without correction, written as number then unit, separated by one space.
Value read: 6.25 kV
